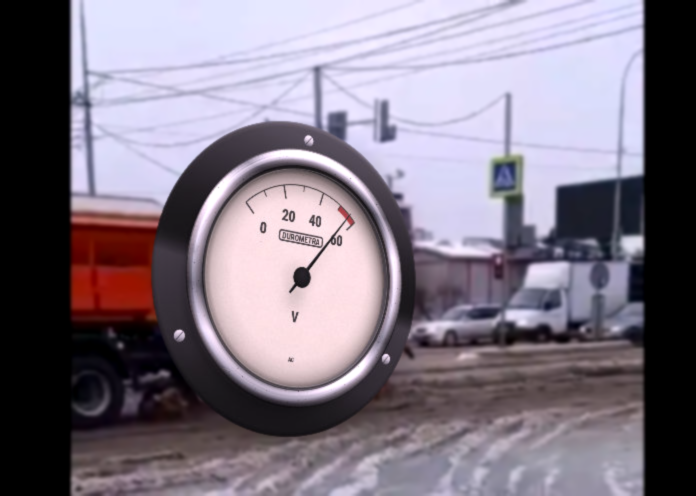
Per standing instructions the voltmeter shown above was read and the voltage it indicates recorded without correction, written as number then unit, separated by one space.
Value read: 55 V
